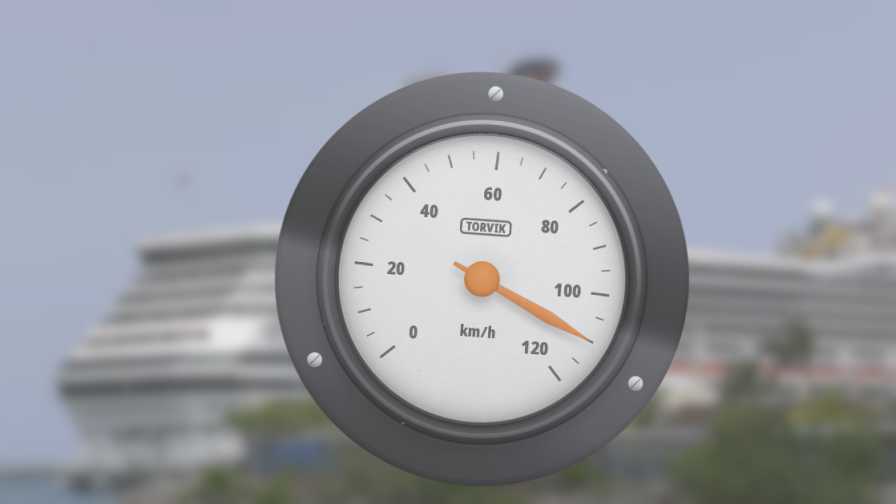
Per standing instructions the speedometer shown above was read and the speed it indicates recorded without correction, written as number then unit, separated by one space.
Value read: 110 km/h
